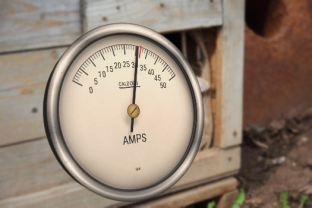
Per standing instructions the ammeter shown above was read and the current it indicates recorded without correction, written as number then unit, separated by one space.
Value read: 30 A
